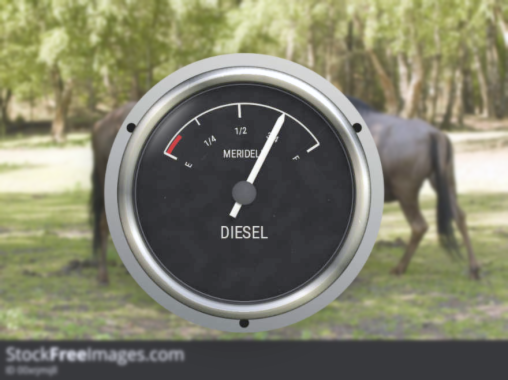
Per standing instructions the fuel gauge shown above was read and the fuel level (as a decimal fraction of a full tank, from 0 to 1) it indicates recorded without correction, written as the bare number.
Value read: 0.75
